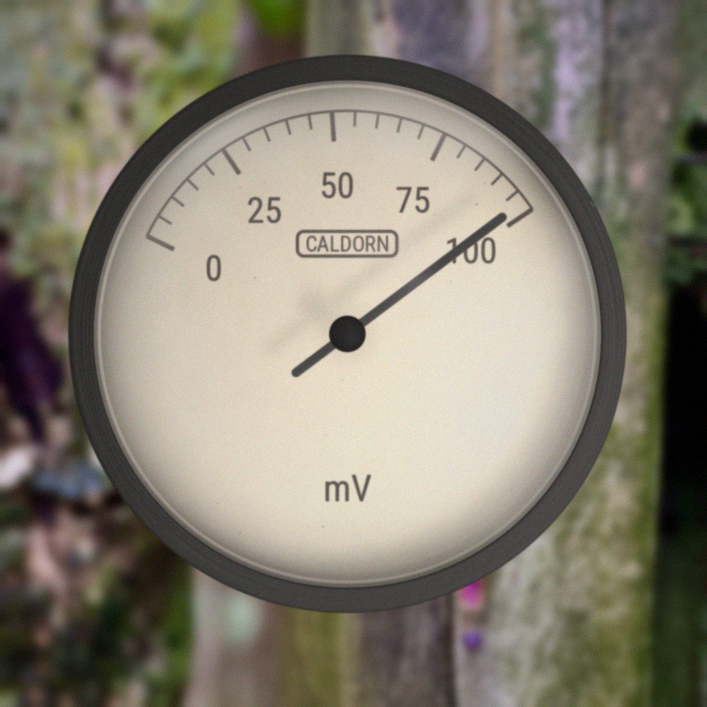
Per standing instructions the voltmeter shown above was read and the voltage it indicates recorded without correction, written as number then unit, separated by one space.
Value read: 97.5 mV
